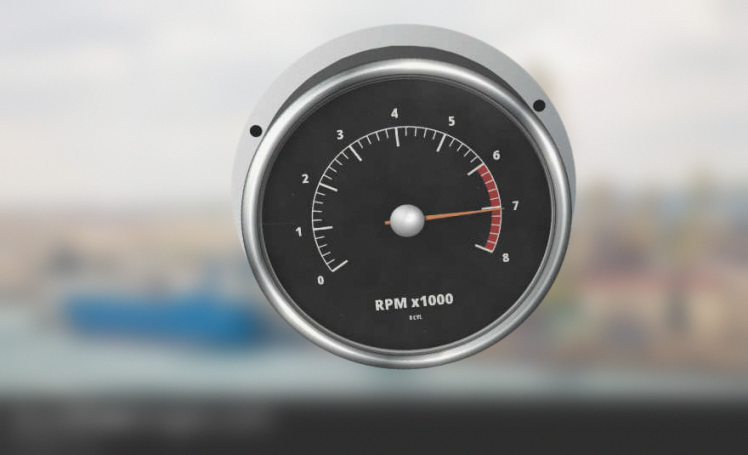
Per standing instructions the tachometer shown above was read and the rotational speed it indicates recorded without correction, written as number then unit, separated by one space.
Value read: 7000 rpm
